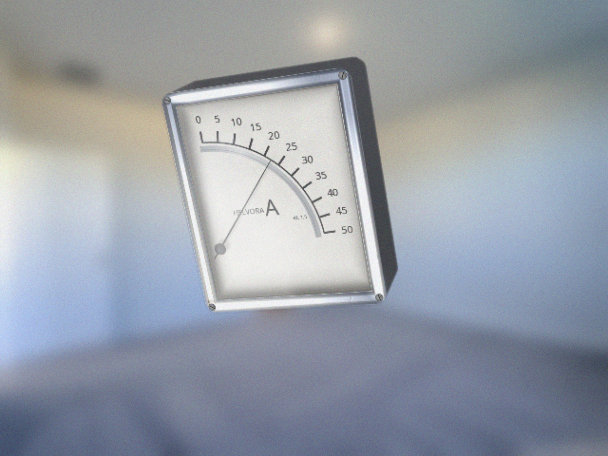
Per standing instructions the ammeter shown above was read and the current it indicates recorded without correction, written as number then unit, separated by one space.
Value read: 22.5 A
